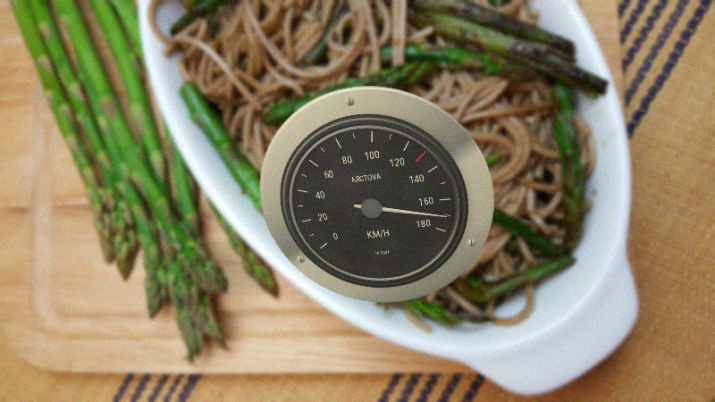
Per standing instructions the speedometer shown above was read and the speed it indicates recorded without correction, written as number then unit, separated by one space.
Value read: 170 km/h
